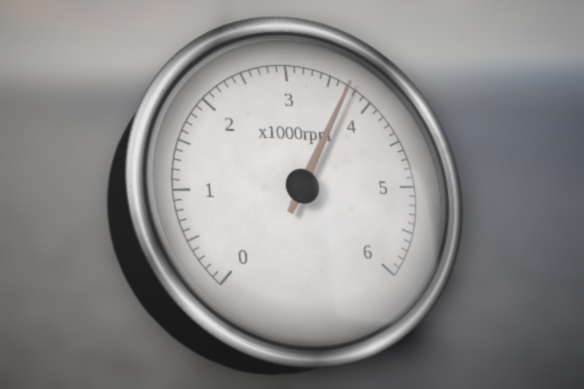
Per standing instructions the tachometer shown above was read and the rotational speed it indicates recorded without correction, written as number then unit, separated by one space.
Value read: 3700 rpm
